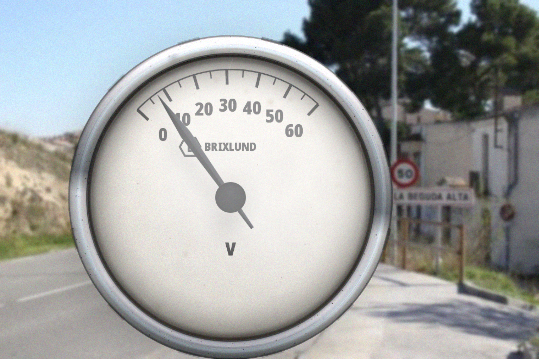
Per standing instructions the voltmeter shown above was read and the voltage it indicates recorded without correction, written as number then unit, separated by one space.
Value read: 7.5 V
